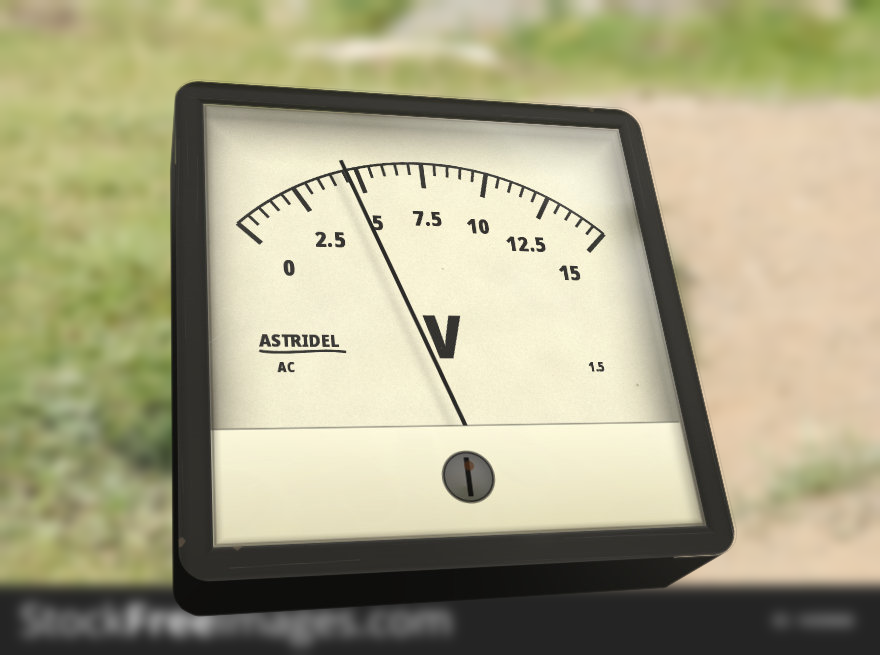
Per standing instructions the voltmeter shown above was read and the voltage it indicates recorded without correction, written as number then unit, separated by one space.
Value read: 4.5 V
